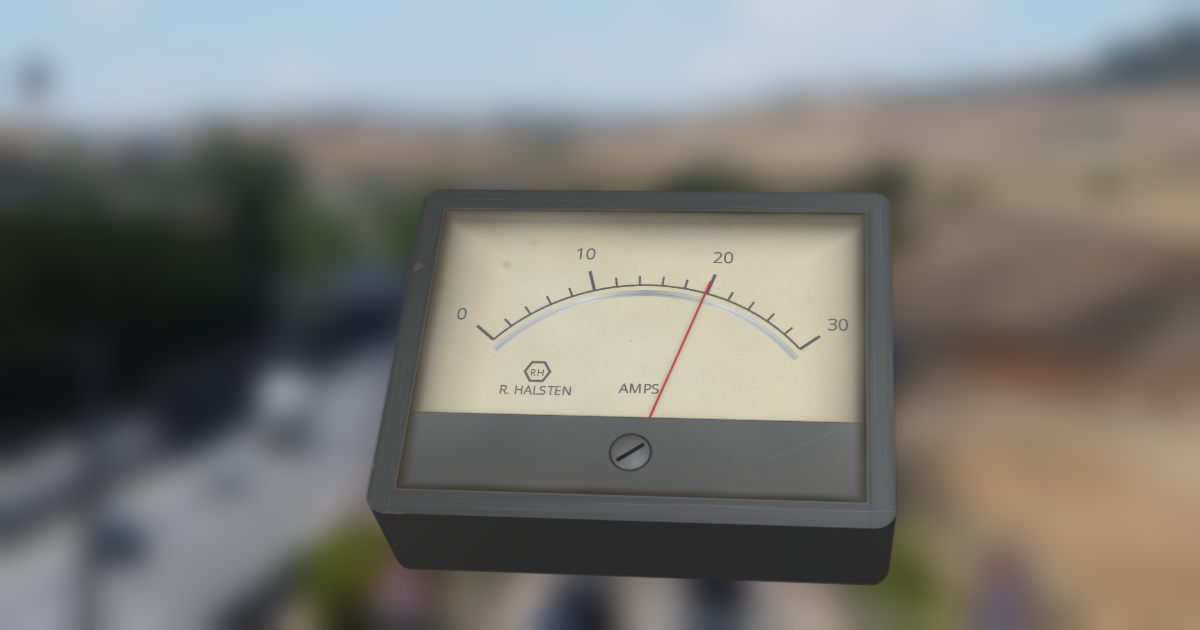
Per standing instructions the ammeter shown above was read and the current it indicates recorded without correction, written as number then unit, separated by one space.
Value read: 20 A
